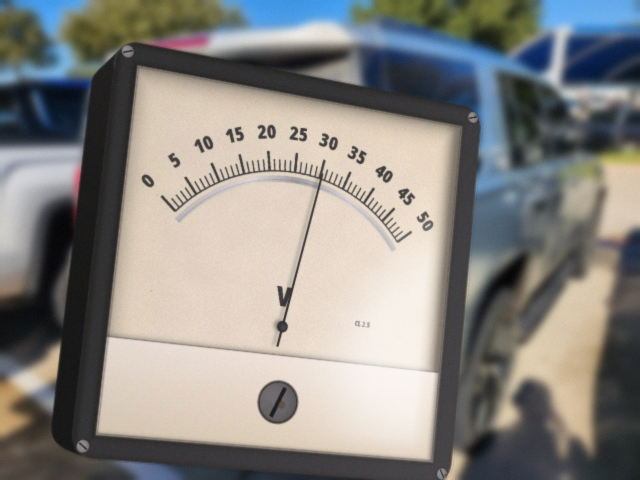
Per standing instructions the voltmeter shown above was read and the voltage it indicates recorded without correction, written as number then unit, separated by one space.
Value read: 30 V
